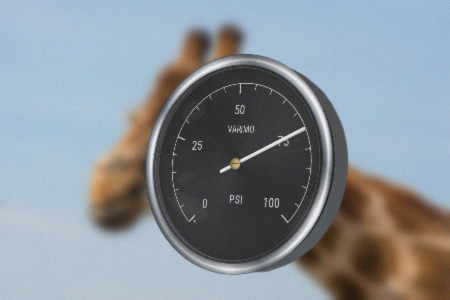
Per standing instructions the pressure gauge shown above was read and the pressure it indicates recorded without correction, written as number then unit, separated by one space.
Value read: 75 psi
